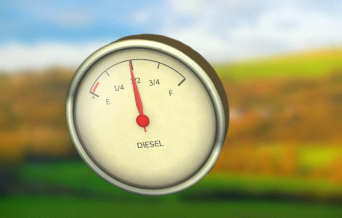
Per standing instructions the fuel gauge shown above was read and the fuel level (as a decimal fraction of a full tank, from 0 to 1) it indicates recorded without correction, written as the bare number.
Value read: 0.5
